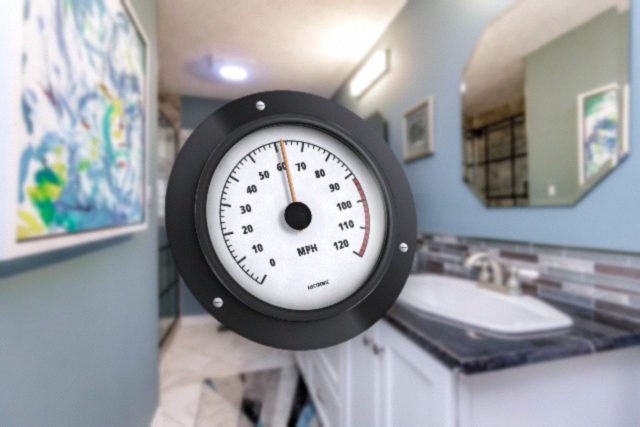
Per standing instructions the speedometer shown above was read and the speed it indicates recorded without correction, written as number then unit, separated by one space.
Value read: 62 mph
